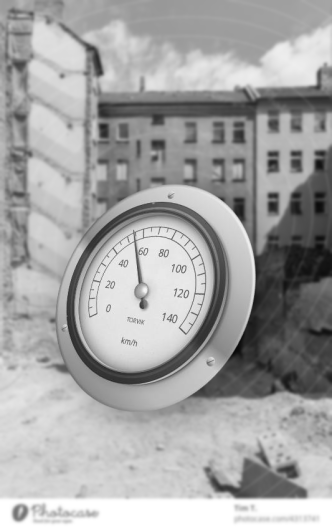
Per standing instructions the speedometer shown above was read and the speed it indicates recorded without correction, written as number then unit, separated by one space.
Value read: 55 km/h
